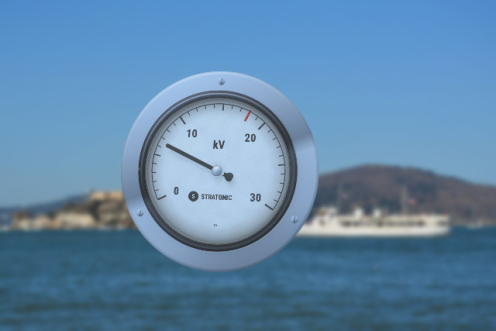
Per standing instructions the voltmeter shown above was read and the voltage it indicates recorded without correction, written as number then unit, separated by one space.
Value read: 6.5 kV
